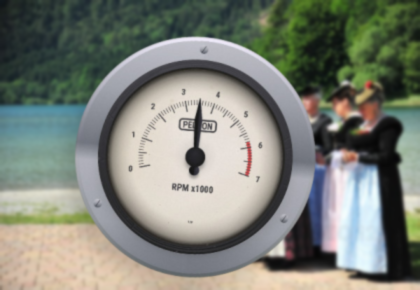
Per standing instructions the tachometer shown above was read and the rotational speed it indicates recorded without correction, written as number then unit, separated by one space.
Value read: 3500 rpm
